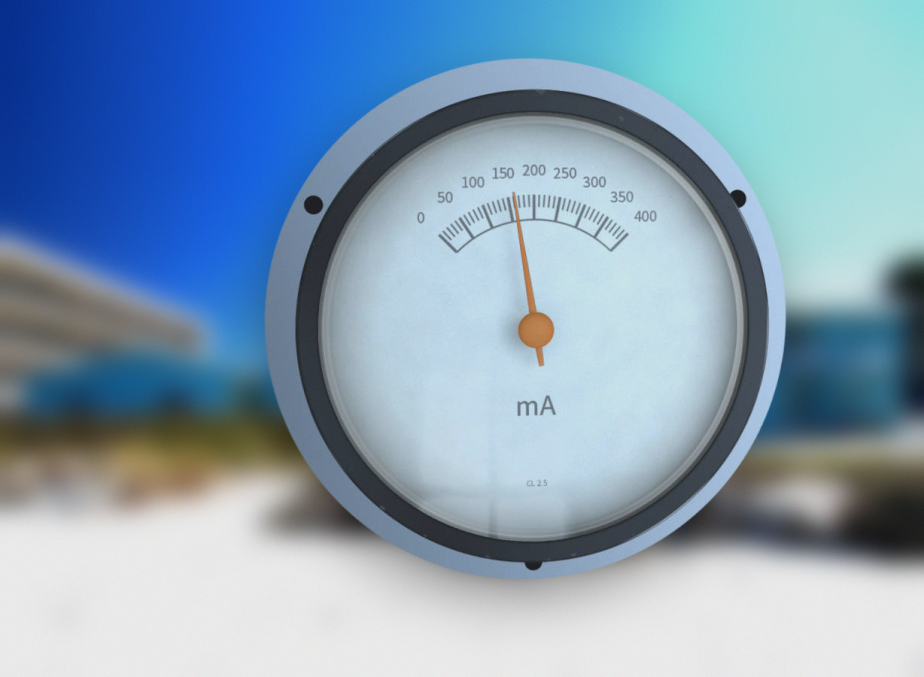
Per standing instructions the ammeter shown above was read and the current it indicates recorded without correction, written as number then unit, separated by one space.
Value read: 160 mA
